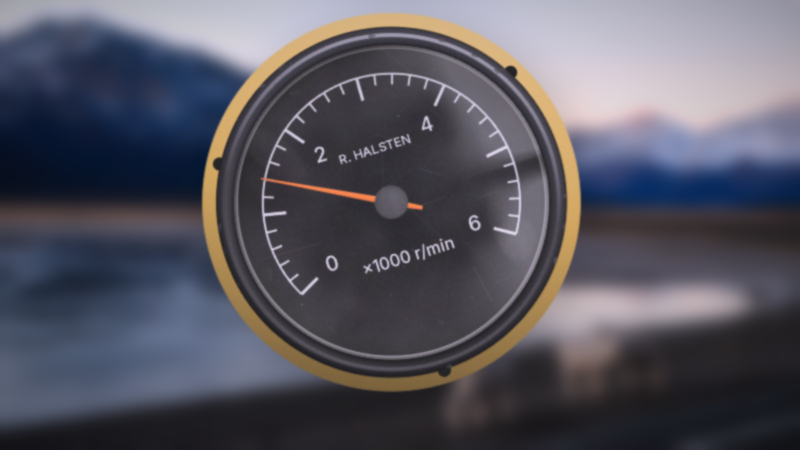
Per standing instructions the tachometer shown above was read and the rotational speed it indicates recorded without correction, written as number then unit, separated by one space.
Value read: 1400 rpm
